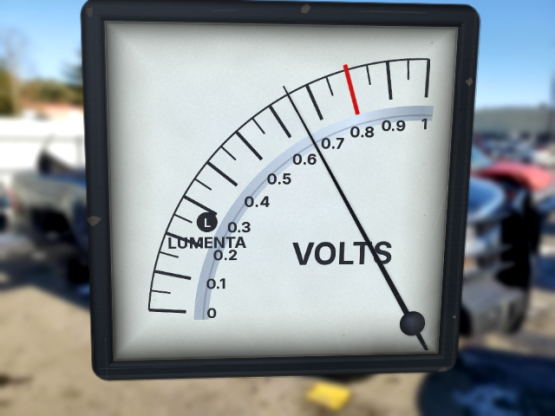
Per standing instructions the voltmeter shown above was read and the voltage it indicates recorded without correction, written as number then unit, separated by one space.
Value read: 0.65 V
